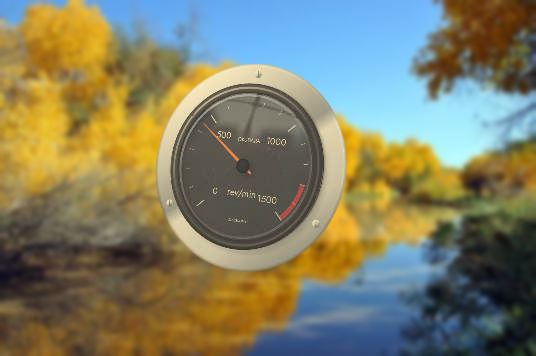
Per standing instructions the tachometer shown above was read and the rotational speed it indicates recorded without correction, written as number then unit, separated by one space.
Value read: 450 rpm
